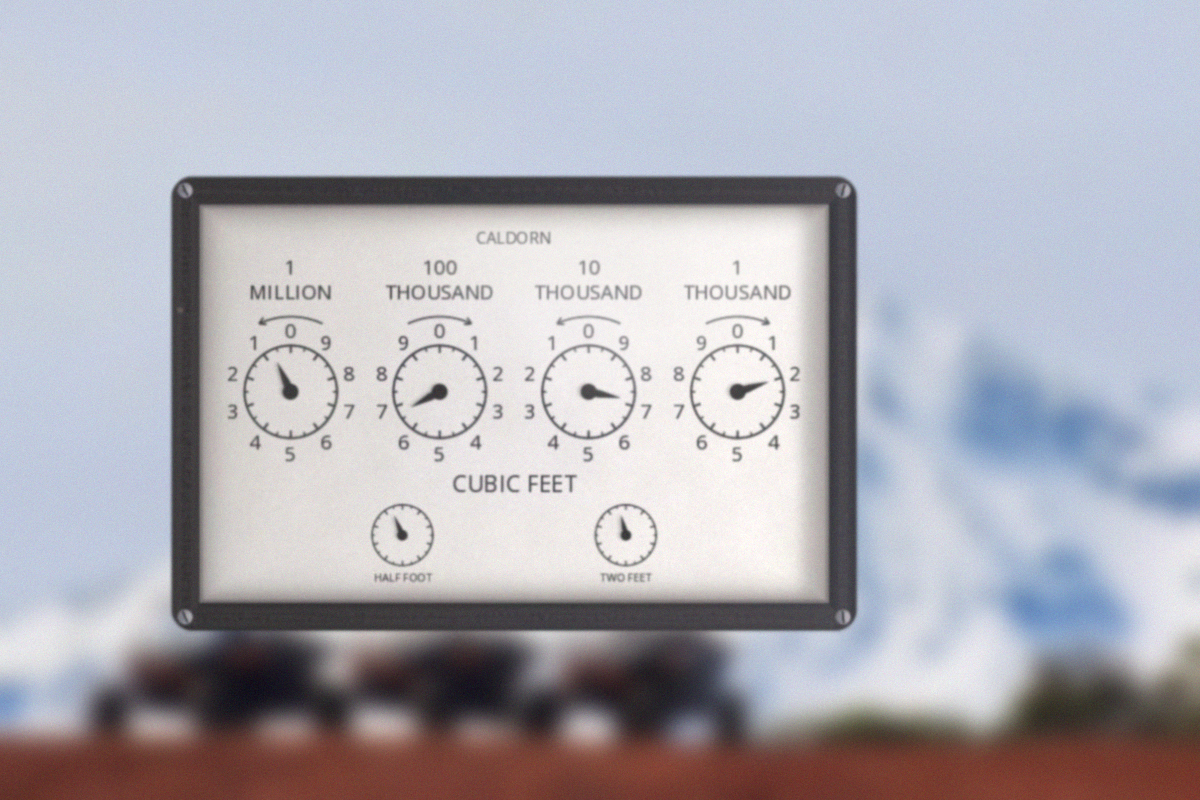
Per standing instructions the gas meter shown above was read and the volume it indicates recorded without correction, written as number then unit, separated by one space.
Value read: 67200 ft³
